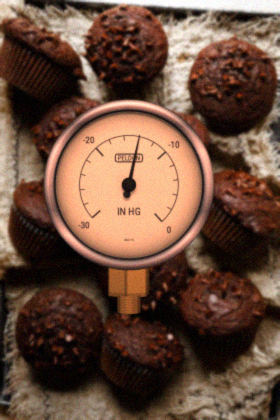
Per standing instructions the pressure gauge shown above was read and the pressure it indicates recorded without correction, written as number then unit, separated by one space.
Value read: -14 inHg
